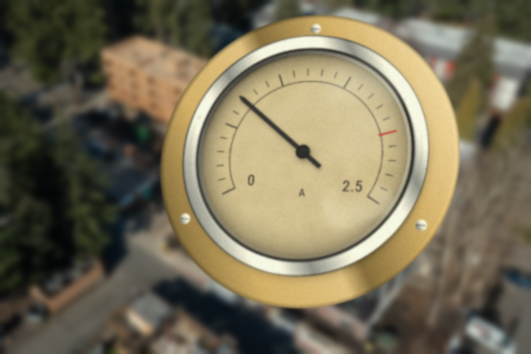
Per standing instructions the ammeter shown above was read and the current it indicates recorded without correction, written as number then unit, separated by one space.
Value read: 0.7 A
